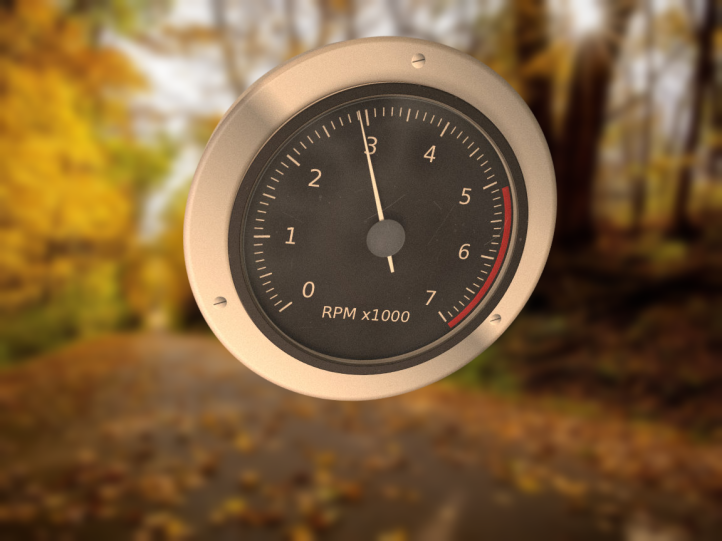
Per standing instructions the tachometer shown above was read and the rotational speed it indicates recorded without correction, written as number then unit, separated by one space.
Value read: 2900 rpm
